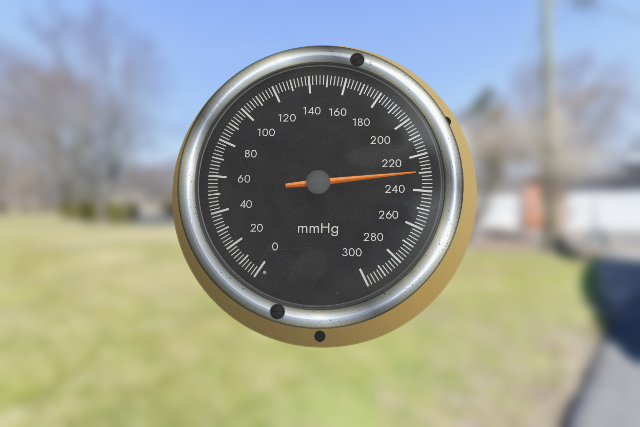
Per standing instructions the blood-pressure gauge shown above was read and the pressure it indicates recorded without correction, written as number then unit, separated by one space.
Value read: 230 mmHg
